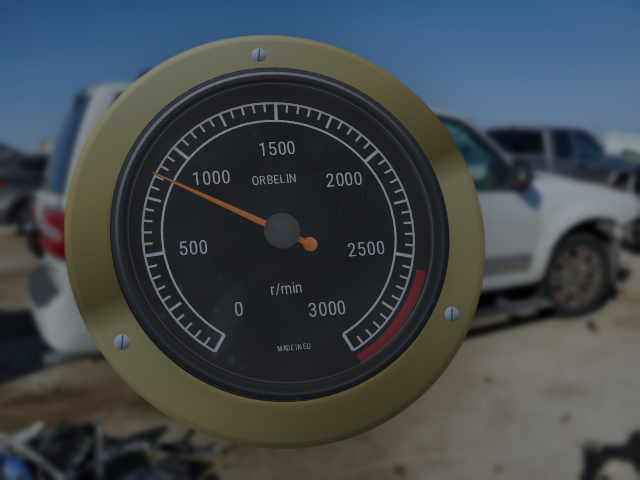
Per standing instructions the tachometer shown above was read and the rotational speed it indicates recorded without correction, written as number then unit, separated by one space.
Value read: 850 rpm
